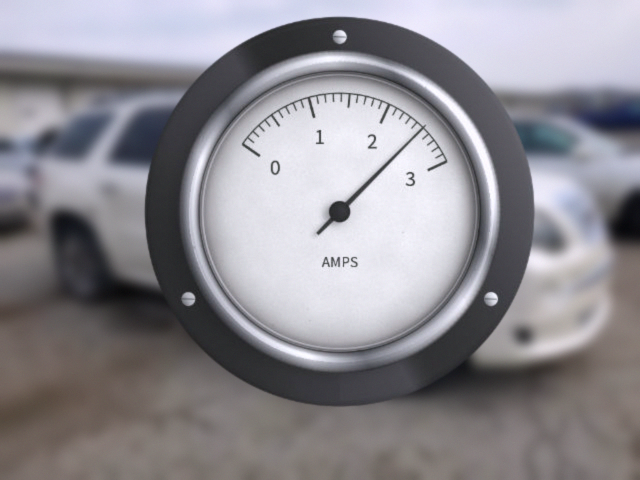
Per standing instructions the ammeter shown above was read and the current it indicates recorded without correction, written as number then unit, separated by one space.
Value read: 2.5 A
